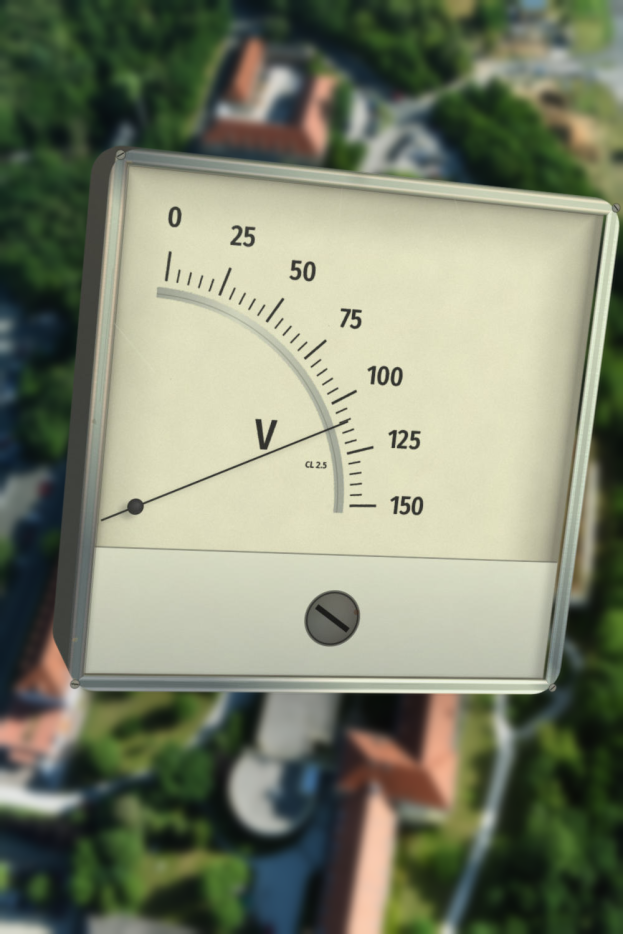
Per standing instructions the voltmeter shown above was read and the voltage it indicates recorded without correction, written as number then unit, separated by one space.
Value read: 110 V
